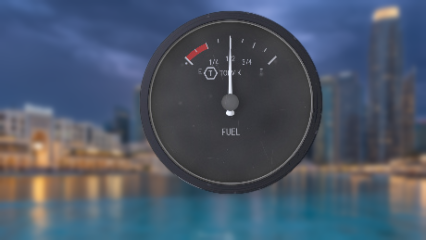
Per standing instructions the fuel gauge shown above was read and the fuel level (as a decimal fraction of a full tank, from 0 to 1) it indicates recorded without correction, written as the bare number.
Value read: 0.5
